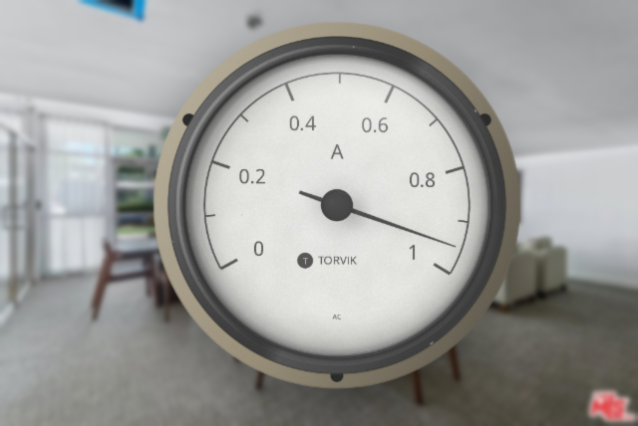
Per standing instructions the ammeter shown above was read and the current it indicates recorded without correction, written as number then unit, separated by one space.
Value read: 0.95 A
